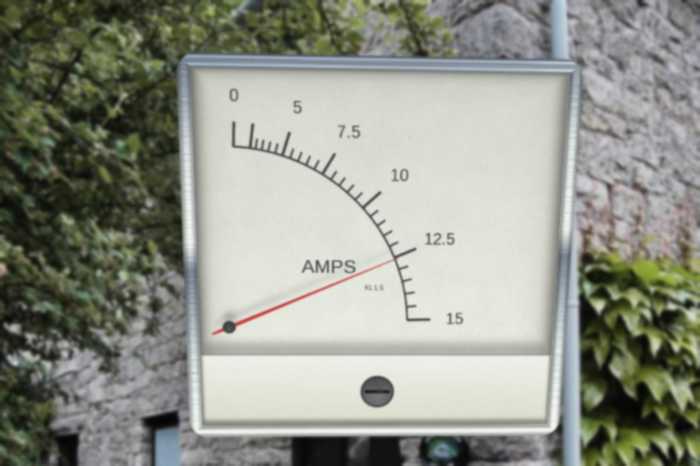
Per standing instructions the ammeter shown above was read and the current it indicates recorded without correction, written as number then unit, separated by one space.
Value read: 12.5 A
